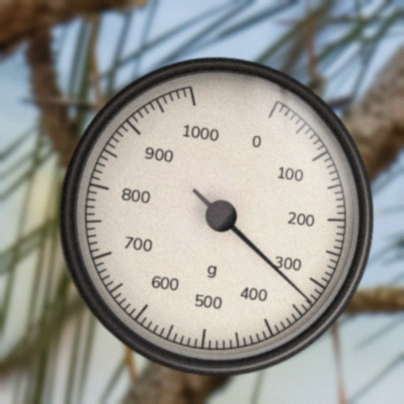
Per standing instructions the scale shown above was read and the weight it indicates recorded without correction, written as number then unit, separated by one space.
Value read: 330 g
